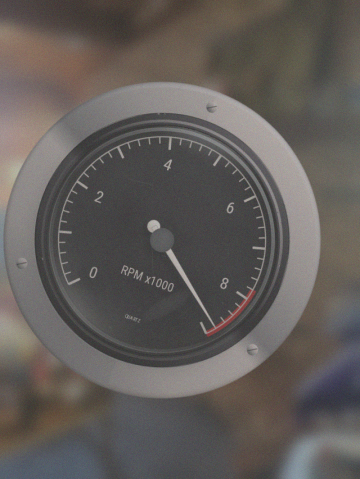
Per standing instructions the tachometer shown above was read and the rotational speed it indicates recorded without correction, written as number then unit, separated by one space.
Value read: 8800 rpm
